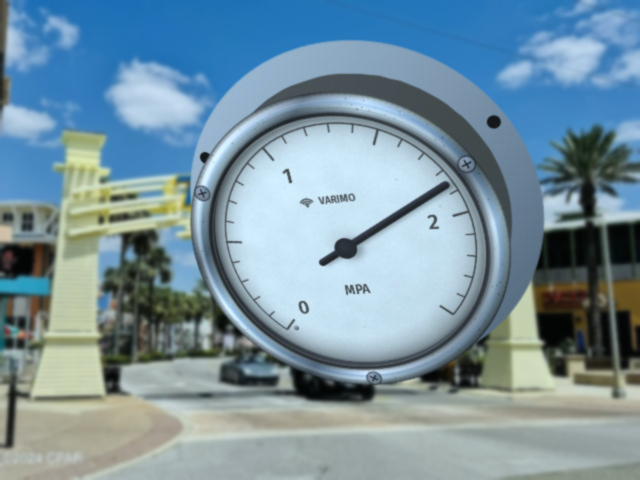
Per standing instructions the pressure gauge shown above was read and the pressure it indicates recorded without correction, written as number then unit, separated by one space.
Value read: 1.85 MPa
